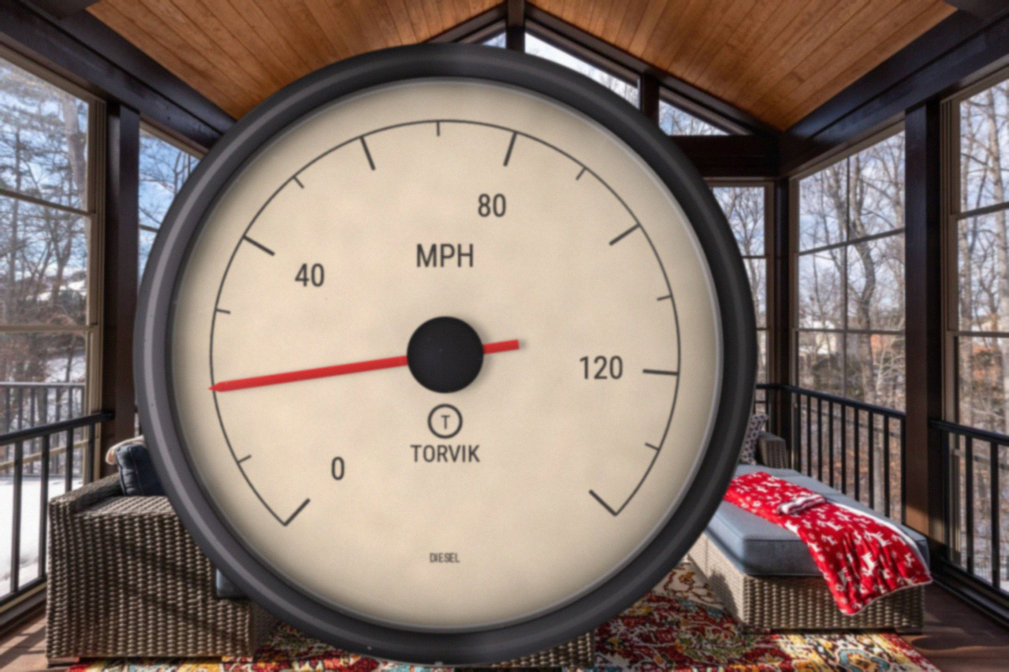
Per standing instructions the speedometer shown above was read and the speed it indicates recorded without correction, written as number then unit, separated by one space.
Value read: 20 mph
